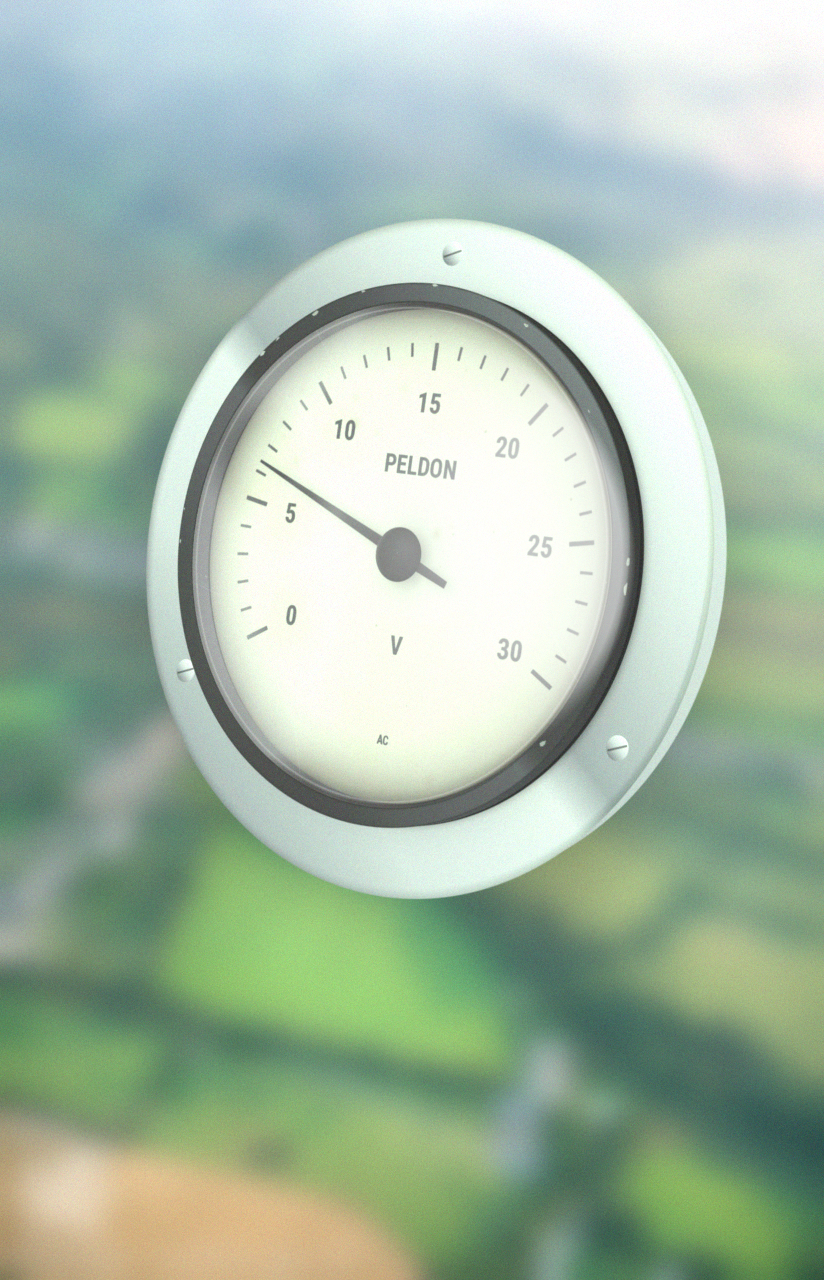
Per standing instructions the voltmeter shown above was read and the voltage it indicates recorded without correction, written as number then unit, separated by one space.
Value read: 6.5 V
